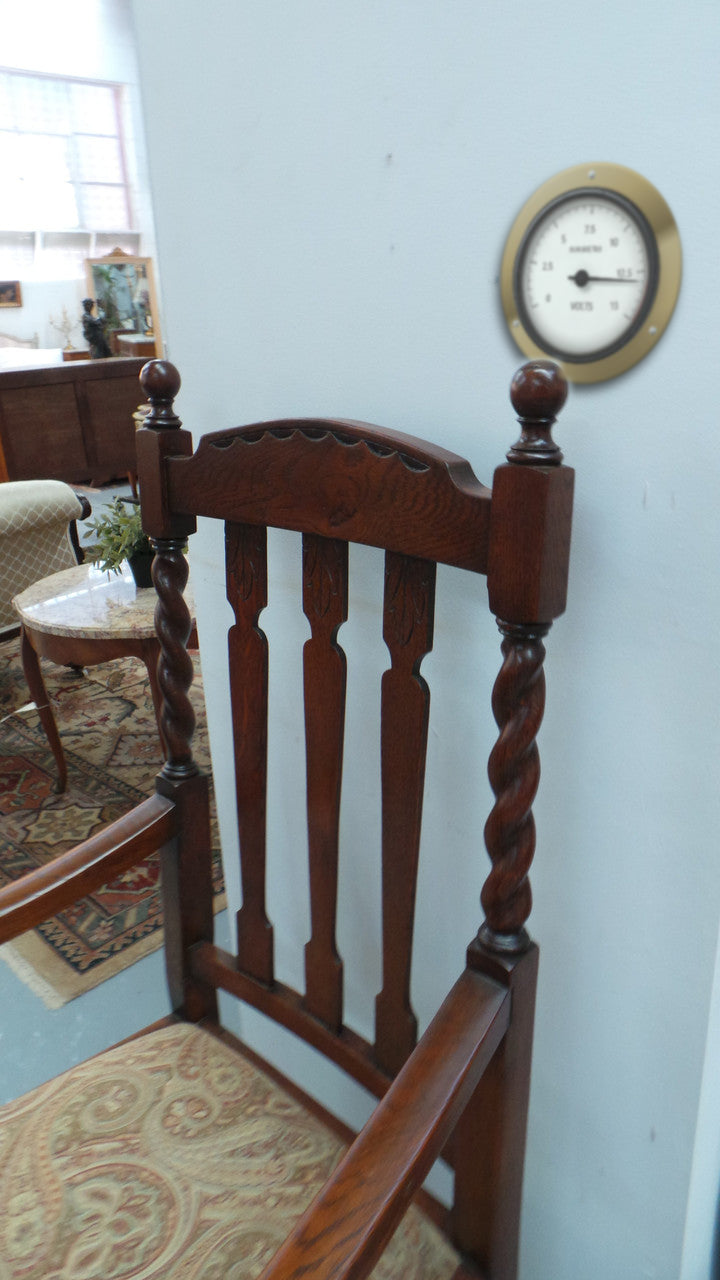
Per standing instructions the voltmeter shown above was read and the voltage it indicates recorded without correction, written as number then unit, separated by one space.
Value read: 13 V
